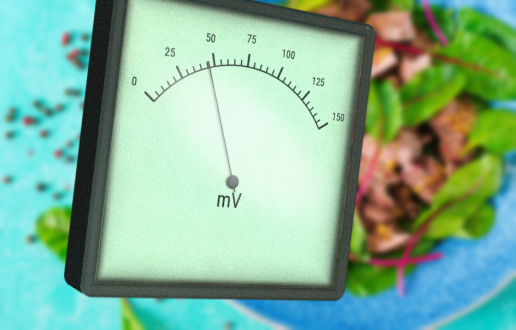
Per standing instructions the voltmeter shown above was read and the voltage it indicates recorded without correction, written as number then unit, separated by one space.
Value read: 45 mV
